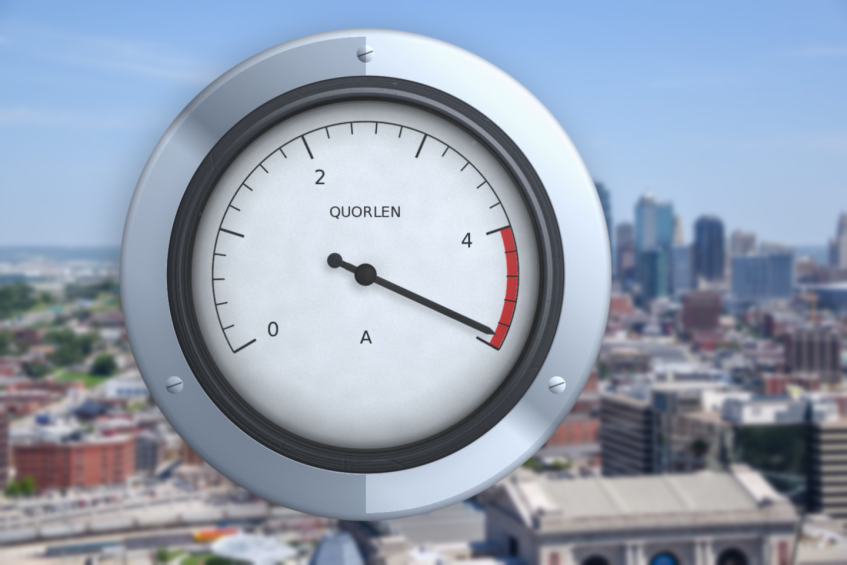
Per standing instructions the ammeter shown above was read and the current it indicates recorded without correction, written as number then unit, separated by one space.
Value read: 4.9 A
